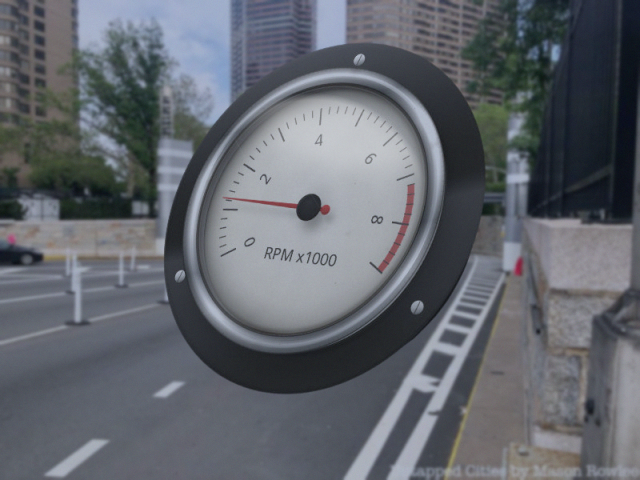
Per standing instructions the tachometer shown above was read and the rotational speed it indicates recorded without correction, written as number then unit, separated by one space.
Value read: 1200 rpm
